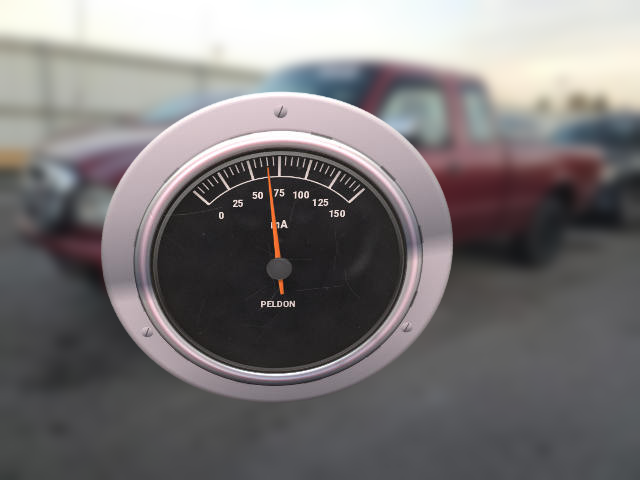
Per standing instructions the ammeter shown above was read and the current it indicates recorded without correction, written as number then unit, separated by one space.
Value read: 65 mA
